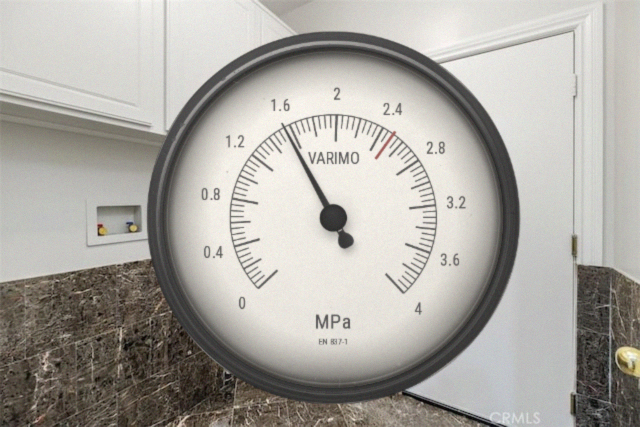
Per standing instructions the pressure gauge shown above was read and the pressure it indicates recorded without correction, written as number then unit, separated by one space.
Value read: 1.55 MPa
